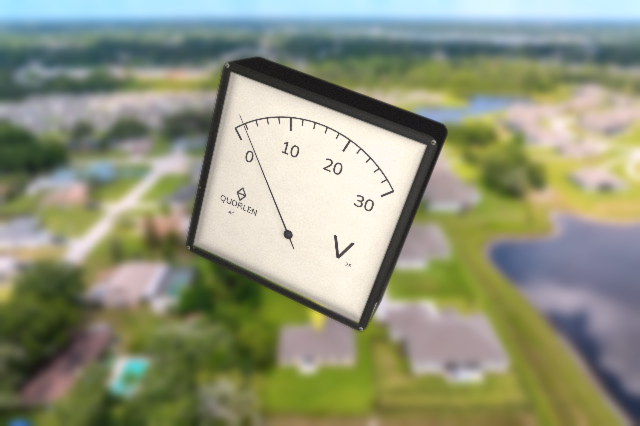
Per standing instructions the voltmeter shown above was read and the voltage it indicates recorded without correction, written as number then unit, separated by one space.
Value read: 2 V
